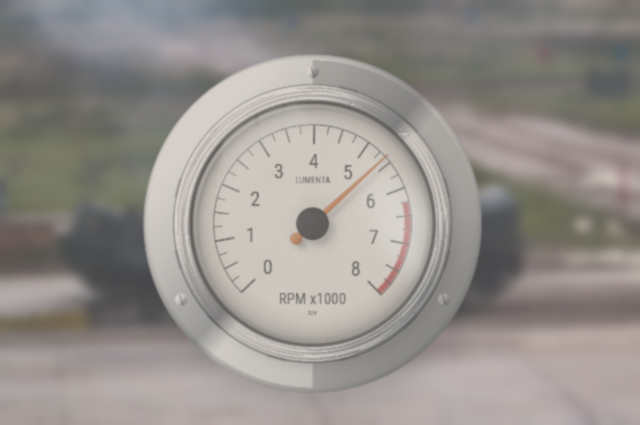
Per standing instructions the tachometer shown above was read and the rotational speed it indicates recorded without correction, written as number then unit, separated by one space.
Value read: 5375 rpm
